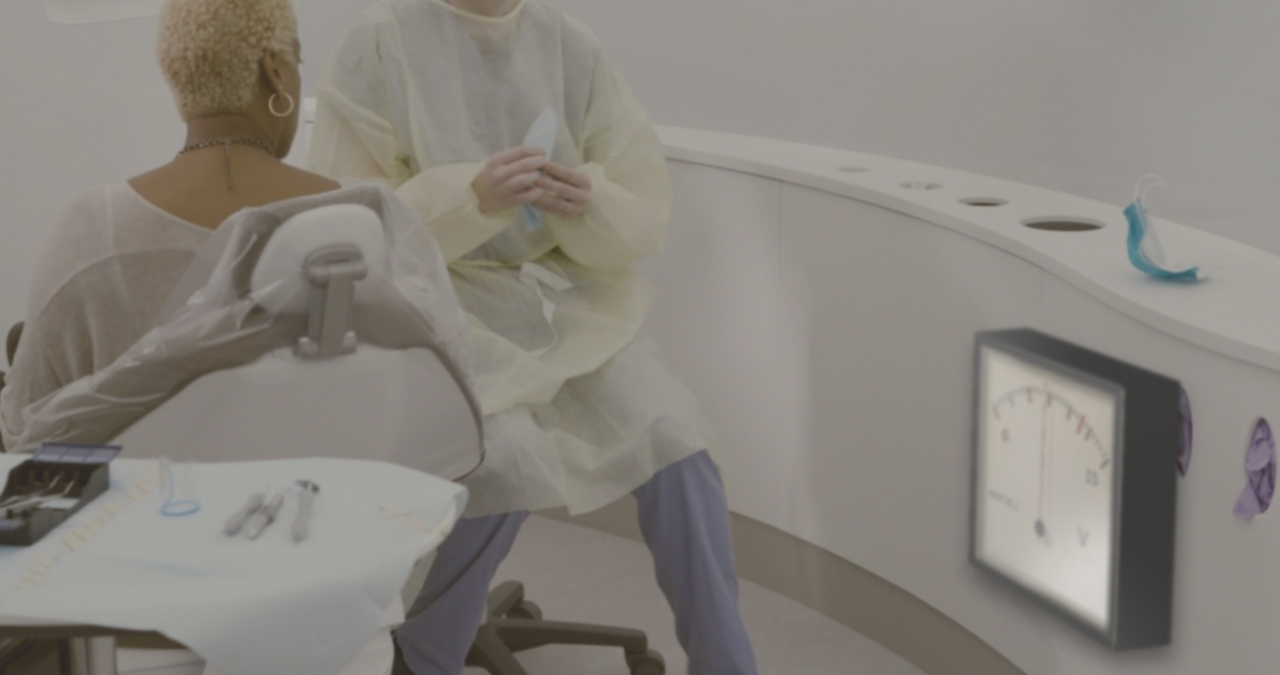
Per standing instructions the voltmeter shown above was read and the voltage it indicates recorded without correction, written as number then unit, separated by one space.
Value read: 7.5 V
